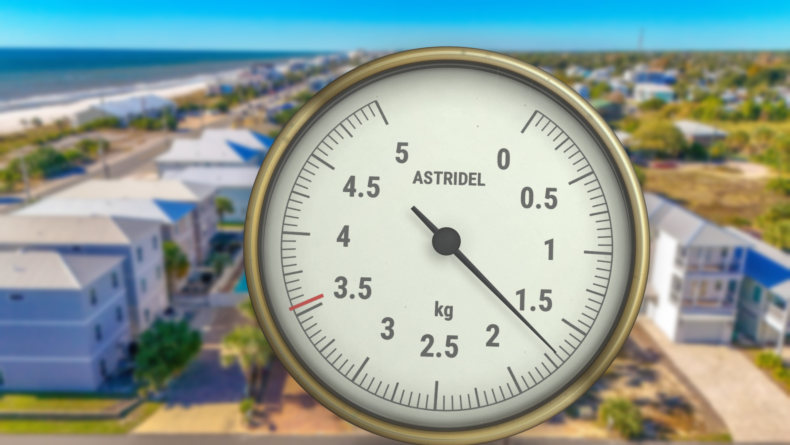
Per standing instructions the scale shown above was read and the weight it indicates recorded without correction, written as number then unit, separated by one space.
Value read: 1.7 kg
